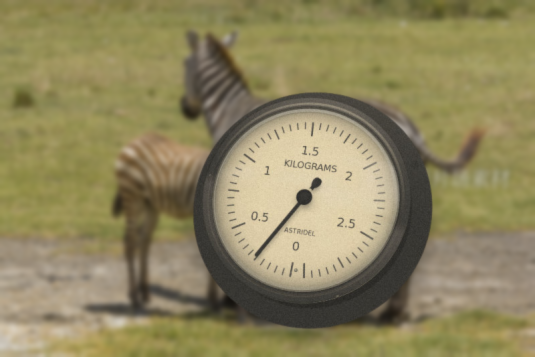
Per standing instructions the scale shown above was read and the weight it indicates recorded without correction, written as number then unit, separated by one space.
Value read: 0.25 kg
